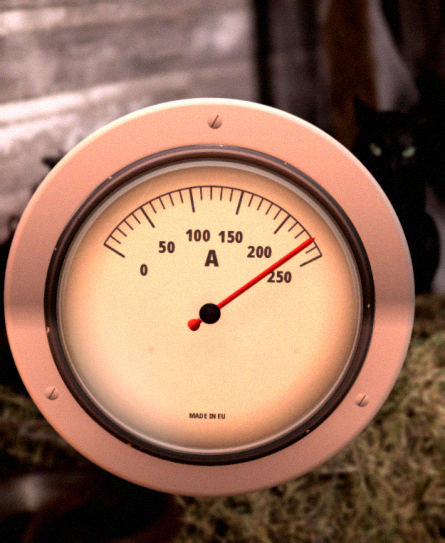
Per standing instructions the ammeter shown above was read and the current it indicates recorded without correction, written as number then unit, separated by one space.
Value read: 230 A
